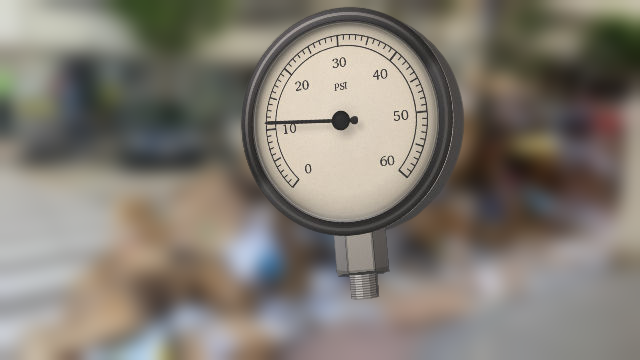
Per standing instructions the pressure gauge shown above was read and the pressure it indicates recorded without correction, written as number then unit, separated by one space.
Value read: 11 psi
